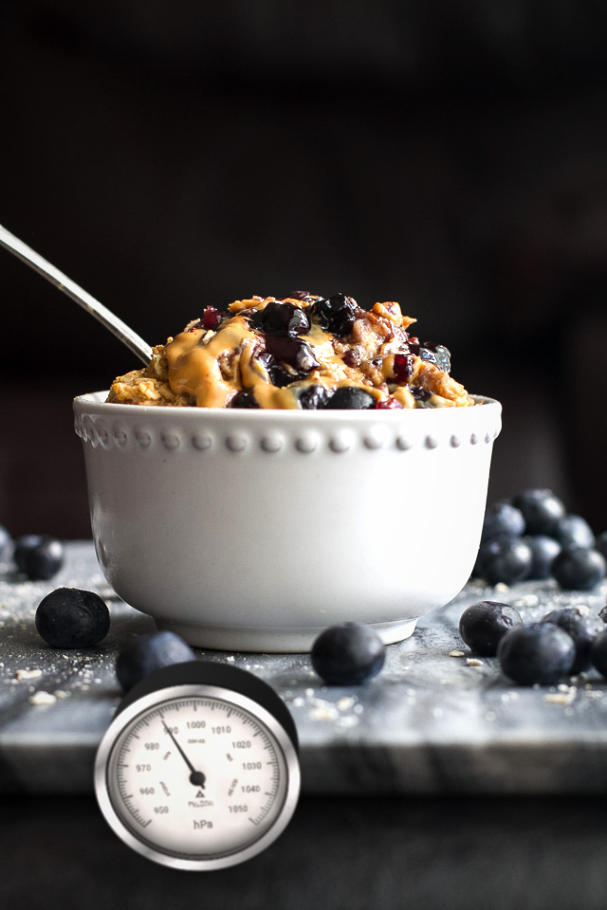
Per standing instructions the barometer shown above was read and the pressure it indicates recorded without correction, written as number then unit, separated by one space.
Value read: 990 hPa
